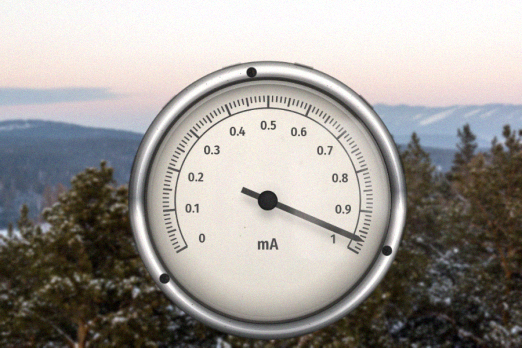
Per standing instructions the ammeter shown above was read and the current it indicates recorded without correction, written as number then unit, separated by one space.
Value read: 0.97 mA
